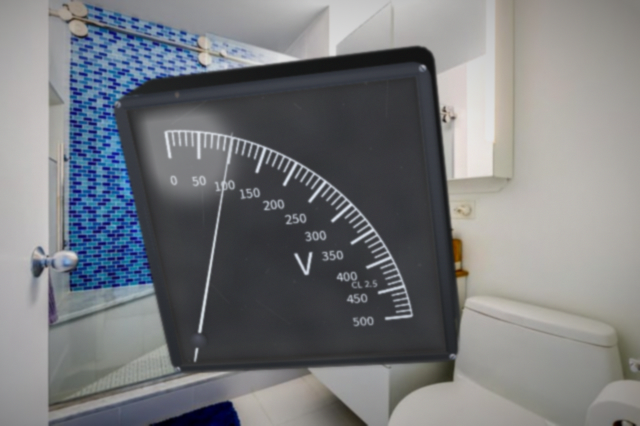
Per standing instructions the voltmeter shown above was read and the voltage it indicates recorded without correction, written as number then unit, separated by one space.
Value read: 100 V
